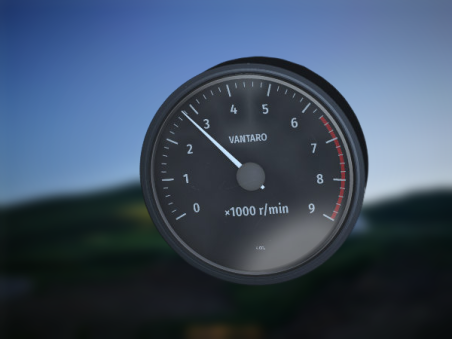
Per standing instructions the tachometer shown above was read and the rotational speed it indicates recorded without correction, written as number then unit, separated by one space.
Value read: 2800 rpm
